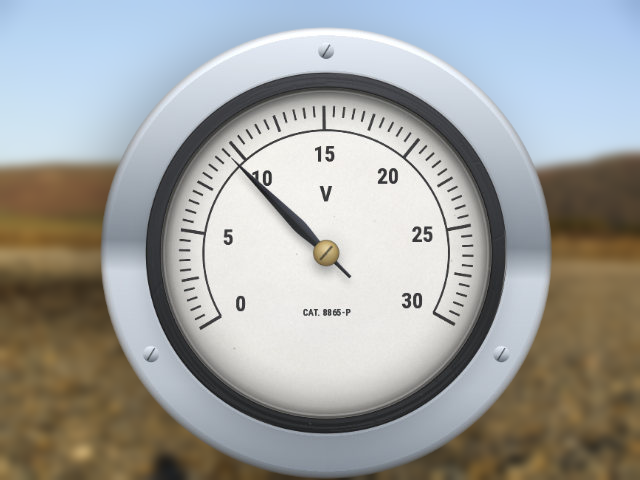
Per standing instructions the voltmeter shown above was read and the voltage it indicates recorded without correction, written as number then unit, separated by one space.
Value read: 9.5 V
